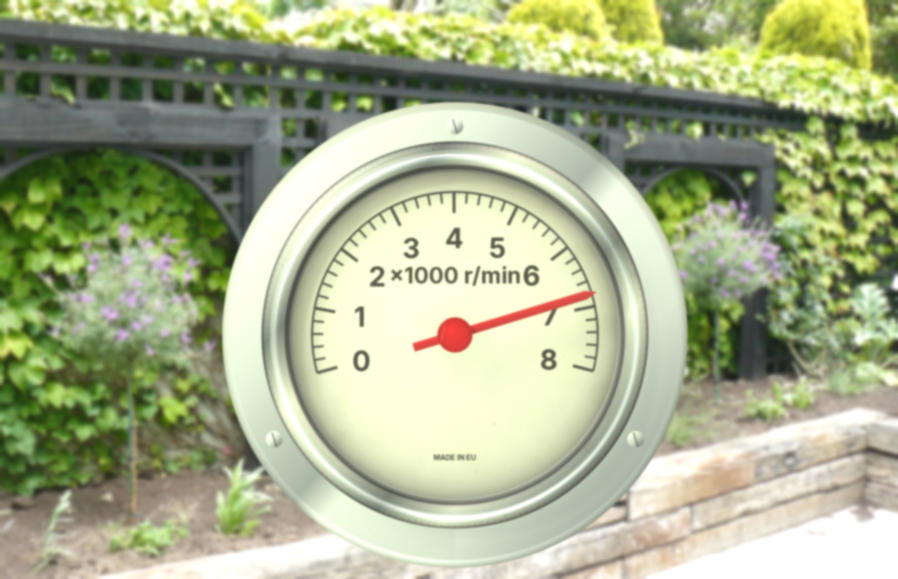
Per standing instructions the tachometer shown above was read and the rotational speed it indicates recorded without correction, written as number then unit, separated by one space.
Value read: 6800 rpm
